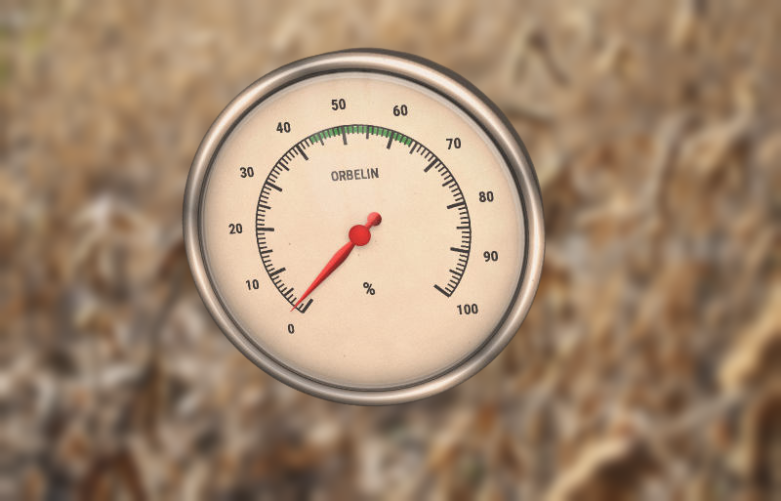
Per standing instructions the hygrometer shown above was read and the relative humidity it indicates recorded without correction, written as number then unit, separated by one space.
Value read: 2 %
